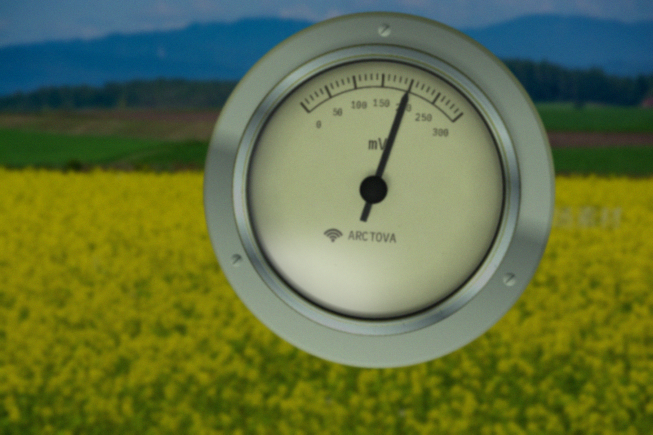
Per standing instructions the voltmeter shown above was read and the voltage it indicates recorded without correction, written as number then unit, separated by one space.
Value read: 200 mV
